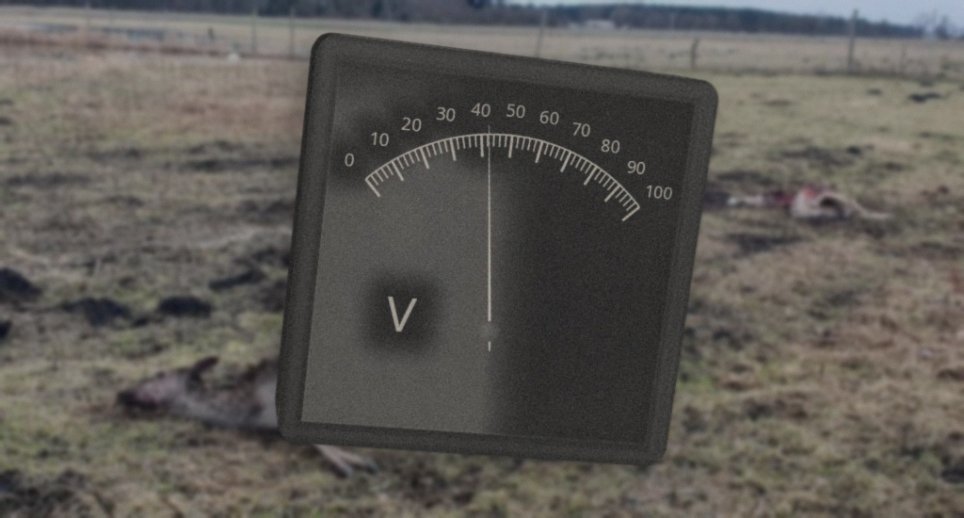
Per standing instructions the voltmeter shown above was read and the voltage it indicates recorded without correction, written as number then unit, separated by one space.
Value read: 42 V
